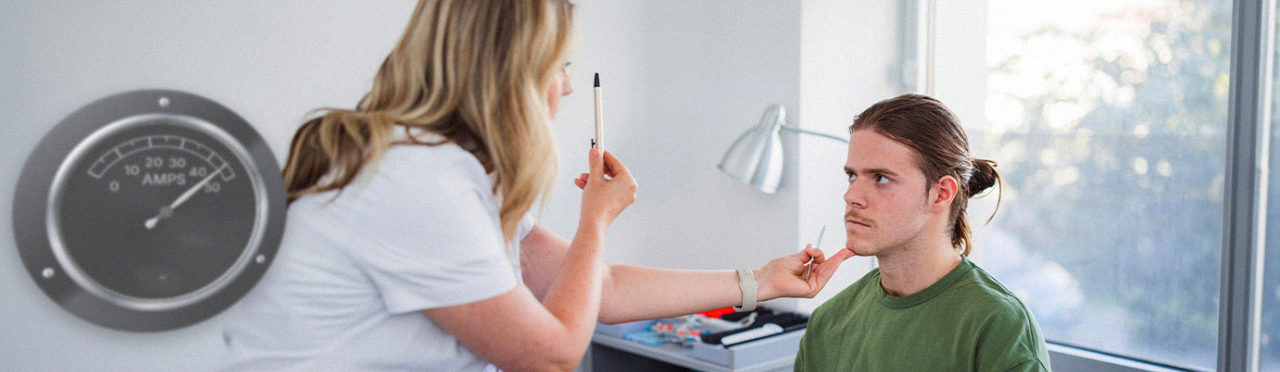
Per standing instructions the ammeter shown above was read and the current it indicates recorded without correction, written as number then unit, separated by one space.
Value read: 45 A
